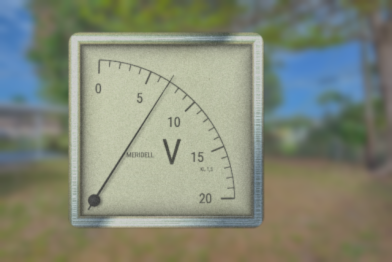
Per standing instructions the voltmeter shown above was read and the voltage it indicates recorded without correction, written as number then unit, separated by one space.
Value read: 7 V
